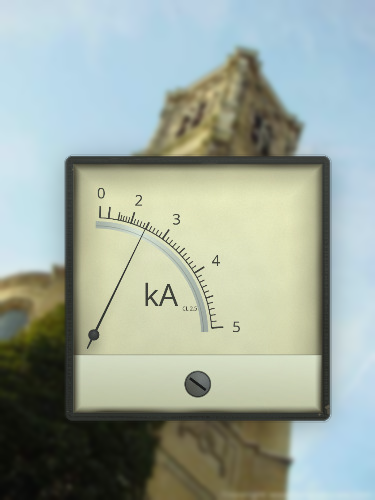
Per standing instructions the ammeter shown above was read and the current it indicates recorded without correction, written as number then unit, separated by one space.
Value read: 2.5 kA
